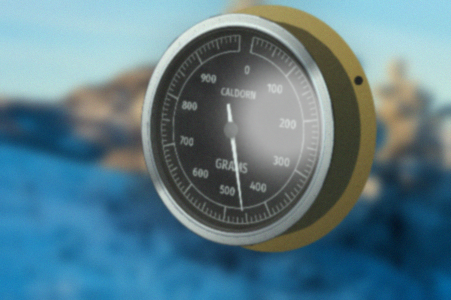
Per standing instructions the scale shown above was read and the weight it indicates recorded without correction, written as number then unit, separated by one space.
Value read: 450 g
